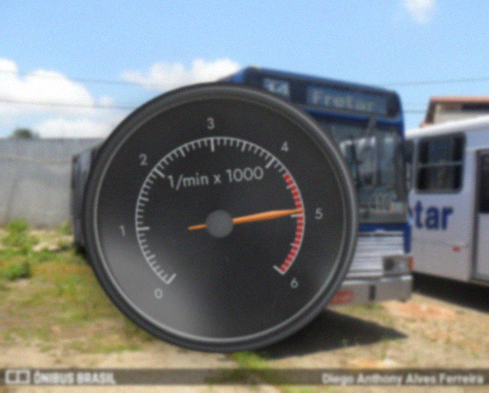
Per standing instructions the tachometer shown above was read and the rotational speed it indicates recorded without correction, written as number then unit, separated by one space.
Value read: 4900 rpm
